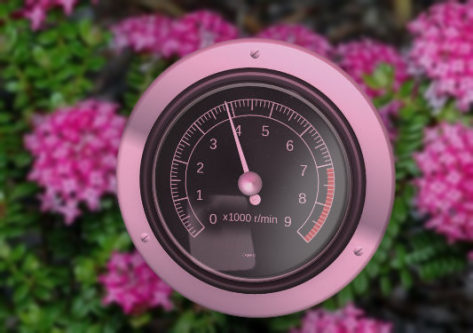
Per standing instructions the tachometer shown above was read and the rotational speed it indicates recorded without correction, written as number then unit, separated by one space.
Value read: 3900 rpm
